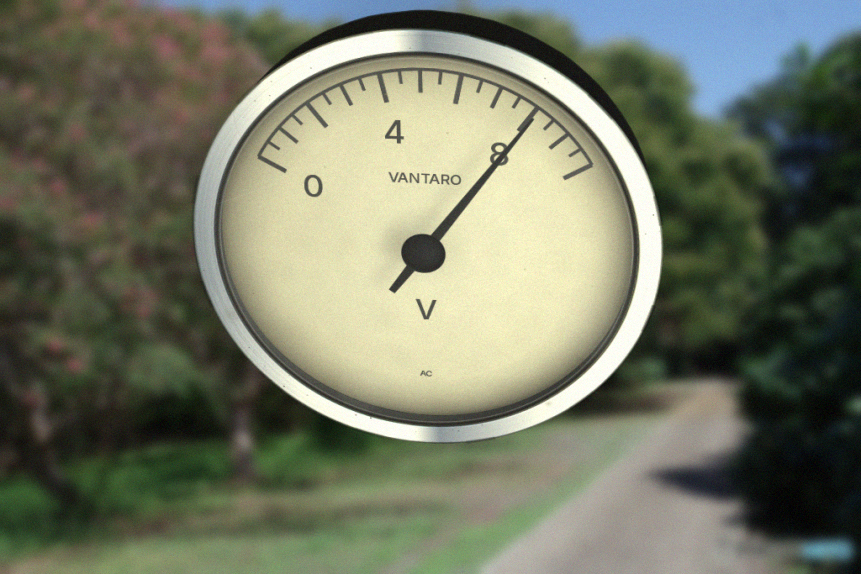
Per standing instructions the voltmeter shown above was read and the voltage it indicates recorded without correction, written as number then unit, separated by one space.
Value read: 8 V
